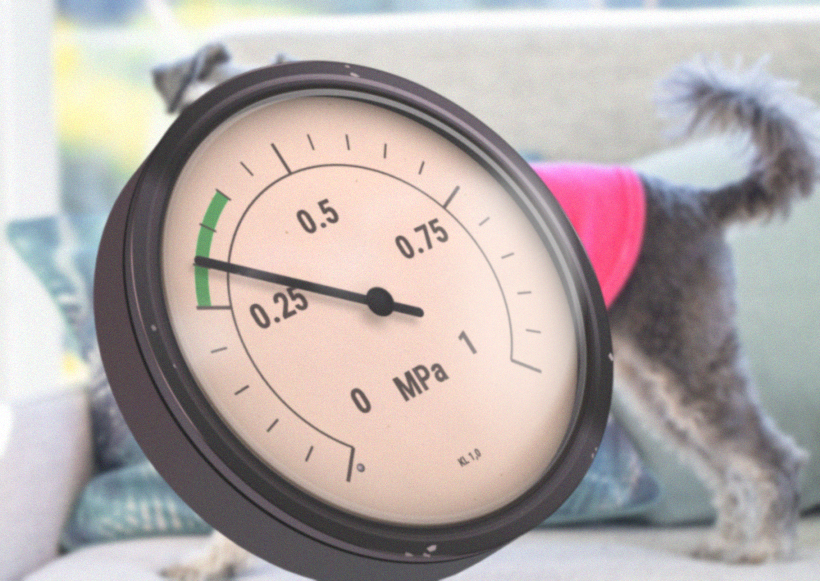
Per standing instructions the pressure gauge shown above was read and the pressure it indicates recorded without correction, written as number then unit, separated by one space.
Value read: 0.3 MPa
